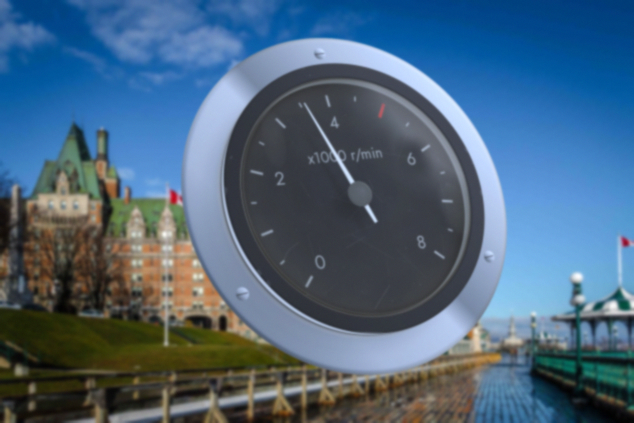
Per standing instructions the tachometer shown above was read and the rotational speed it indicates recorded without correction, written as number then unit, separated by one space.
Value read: 3500 rpm
